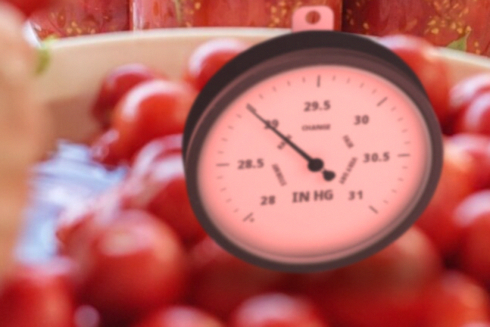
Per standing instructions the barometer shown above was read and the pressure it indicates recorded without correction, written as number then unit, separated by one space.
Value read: 29 inHg
